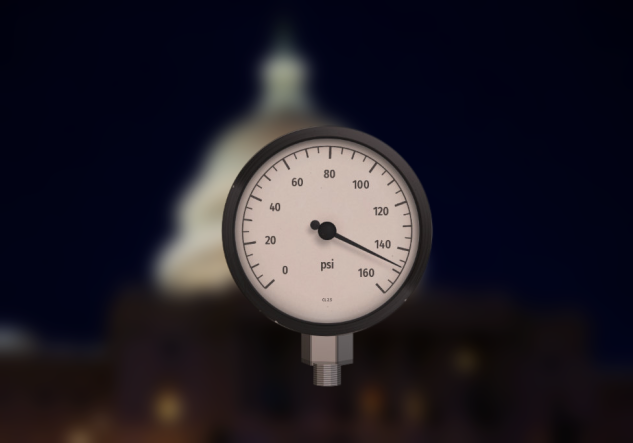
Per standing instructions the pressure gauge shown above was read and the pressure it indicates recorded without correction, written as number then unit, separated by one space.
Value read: 147.5 psi
